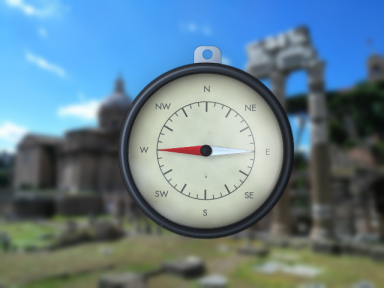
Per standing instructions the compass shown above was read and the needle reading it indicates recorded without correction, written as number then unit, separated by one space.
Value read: 270 °
